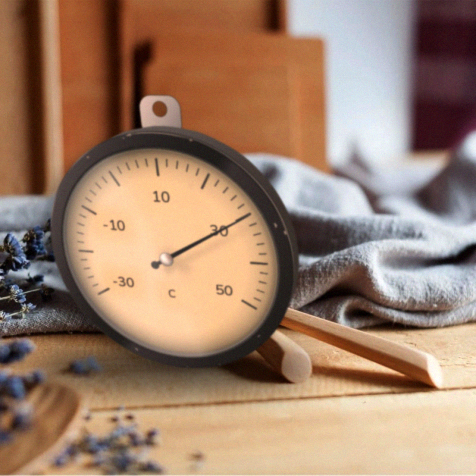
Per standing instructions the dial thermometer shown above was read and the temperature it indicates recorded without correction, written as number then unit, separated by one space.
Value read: 30 °C
